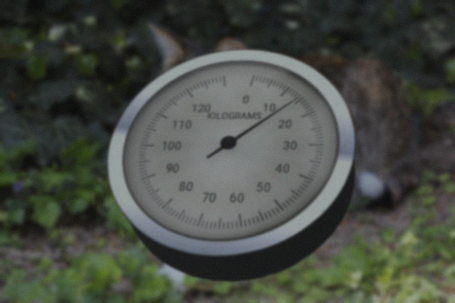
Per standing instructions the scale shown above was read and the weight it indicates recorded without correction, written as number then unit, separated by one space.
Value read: 15 kg
